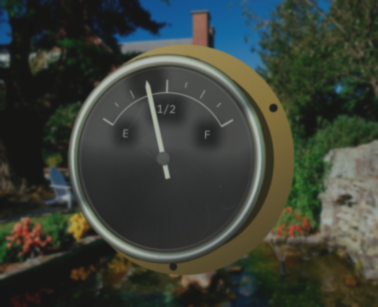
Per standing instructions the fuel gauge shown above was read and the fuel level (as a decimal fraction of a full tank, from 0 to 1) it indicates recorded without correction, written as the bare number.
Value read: 0.375
